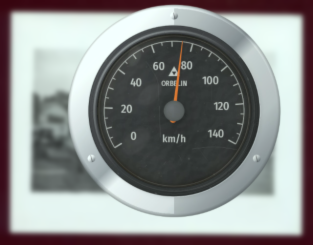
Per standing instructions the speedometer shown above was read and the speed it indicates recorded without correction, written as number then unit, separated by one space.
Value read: 75 km/h
